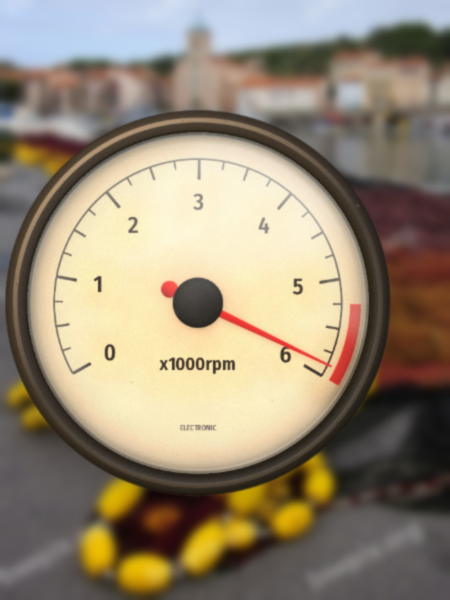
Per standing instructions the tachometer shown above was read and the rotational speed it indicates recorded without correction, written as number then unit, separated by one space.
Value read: 5875 rpm
